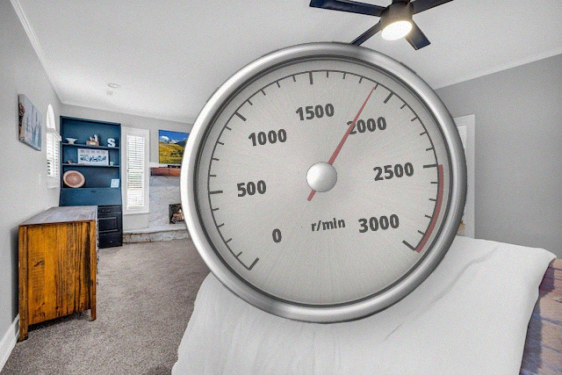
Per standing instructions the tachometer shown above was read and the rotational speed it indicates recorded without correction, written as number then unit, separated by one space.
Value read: 1900 rpm
